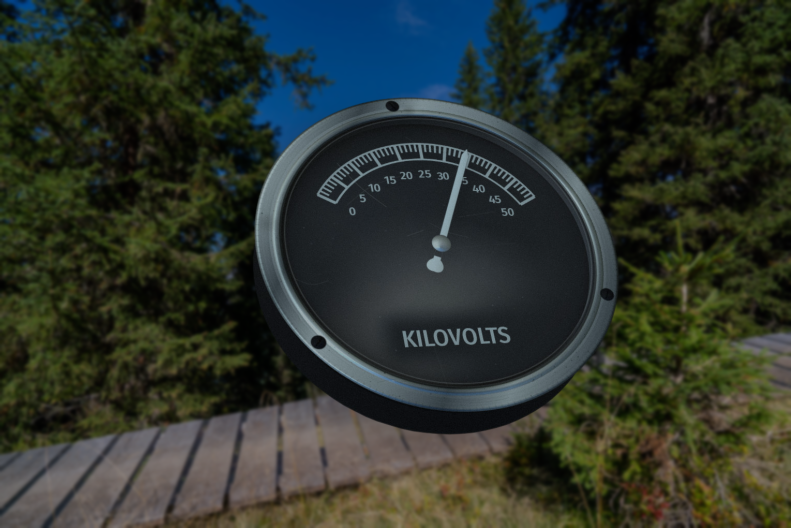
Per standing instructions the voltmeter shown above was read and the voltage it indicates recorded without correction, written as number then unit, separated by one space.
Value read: 34 kV
